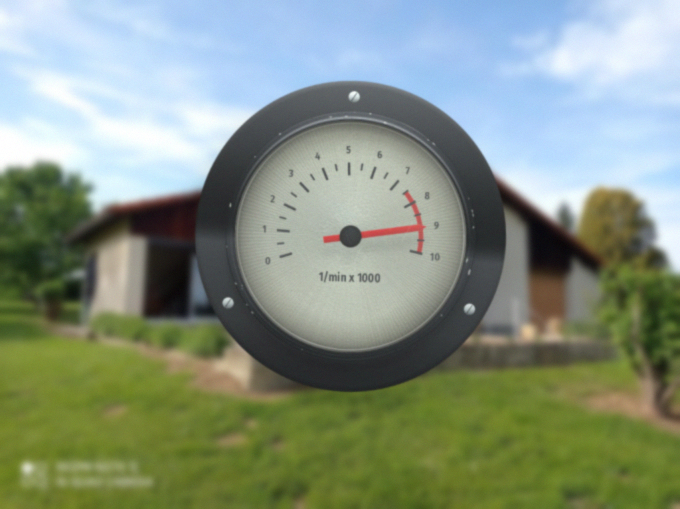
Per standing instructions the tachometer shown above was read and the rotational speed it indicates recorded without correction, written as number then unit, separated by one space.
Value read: 9000 rpm
